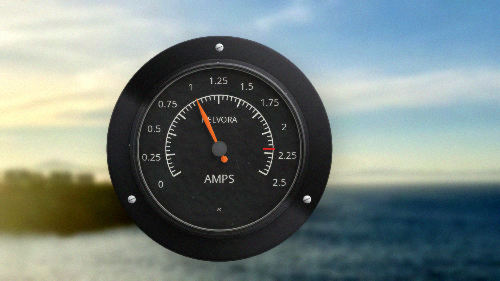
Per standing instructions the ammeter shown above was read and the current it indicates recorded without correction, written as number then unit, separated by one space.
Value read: 1 A
